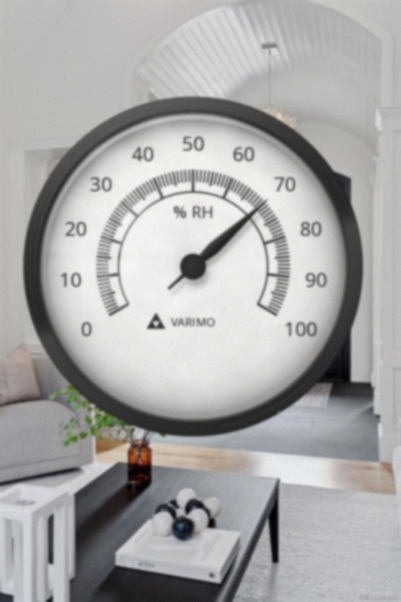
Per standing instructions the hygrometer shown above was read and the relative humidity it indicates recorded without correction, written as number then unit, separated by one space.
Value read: 70 %
